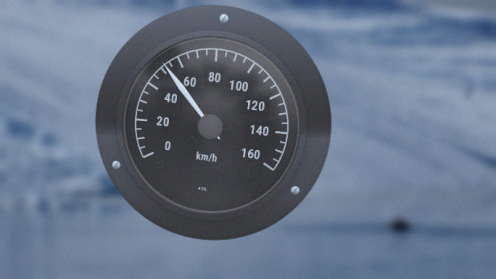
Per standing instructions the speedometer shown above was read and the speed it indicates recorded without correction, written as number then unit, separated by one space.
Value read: 52.5 km/h
